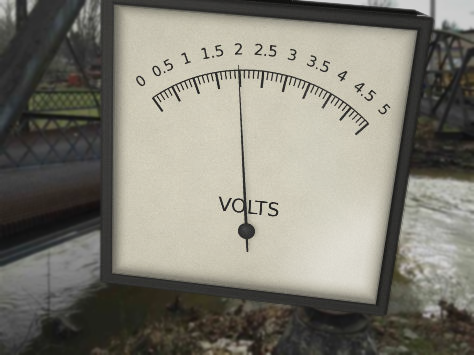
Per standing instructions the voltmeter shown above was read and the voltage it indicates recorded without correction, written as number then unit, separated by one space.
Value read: 2 V
